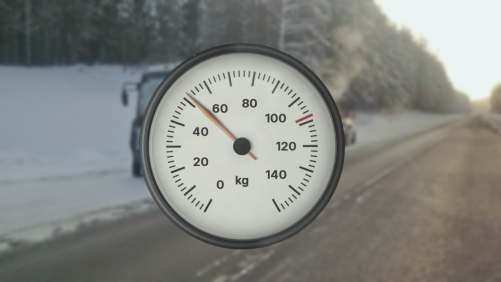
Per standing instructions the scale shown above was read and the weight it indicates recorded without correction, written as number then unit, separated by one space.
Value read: 52 kg
